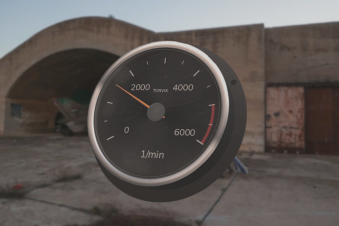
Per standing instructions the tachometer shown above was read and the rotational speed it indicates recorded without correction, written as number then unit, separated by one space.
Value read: 1500 rpm
